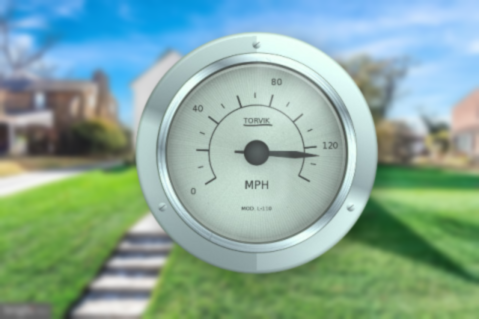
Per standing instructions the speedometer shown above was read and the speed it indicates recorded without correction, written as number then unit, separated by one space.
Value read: 125 mph
